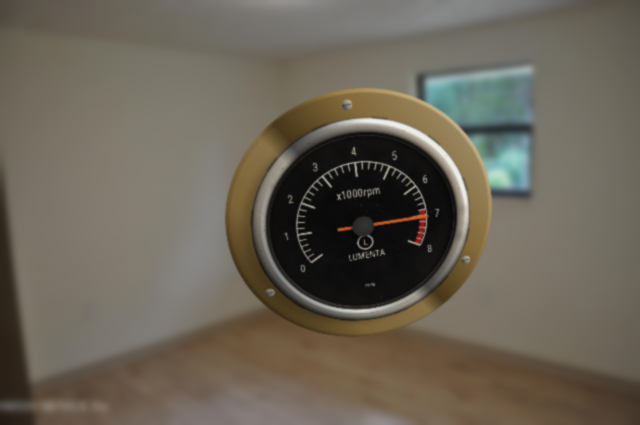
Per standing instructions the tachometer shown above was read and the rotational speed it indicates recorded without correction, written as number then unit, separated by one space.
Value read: 7000 rpm
